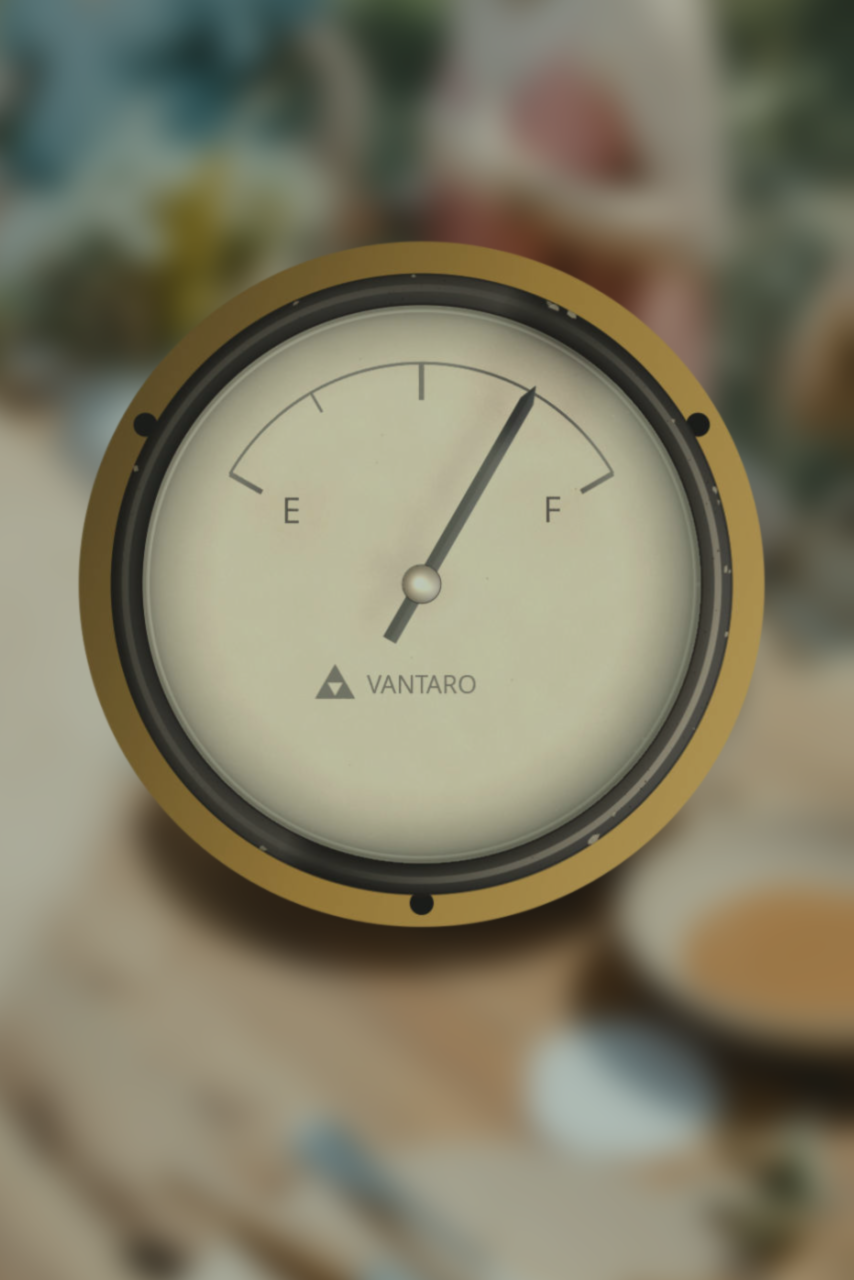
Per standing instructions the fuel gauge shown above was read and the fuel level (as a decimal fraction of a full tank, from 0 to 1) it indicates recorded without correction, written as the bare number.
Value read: 0.75
